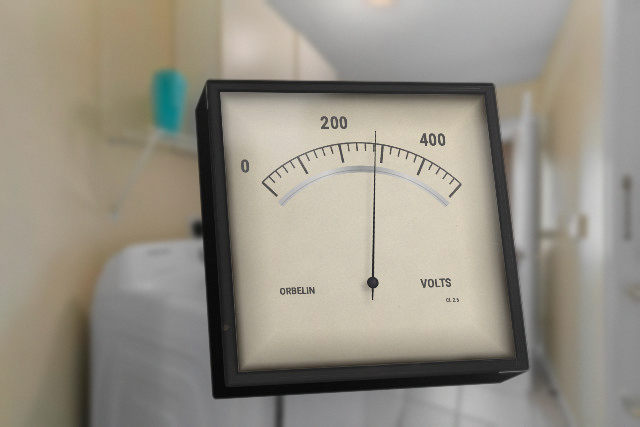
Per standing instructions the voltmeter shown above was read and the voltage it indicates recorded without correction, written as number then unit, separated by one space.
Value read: 280 V
